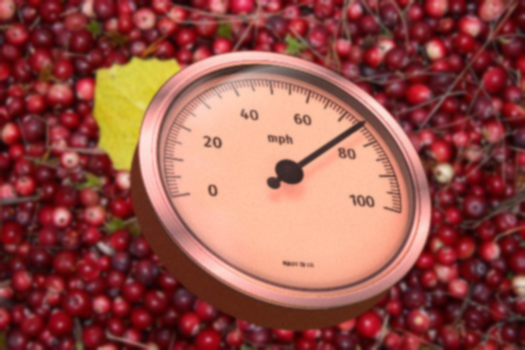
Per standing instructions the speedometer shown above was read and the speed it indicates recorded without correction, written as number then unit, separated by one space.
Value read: 75 mph
